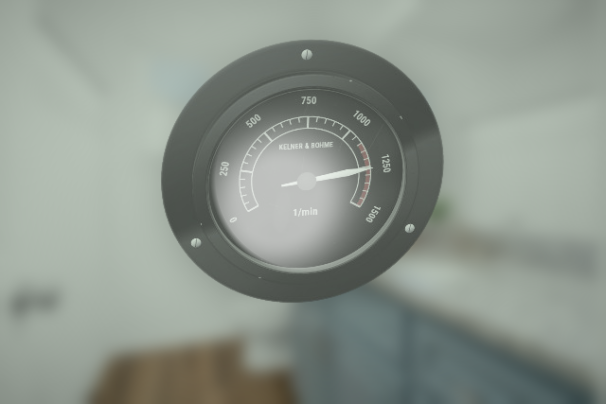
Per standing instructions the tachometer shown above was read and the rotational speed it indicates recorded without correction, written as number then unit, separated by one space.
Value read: 1250 rpm
